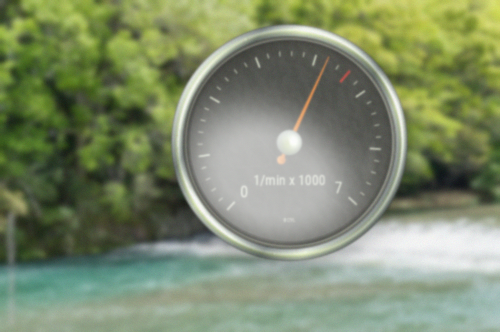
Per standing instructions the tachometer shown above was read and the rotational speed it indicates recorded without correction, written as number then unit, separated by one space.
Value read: 4200 rpm
